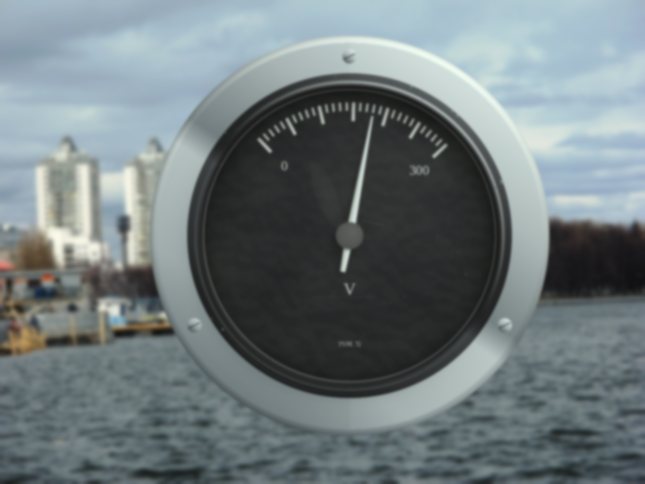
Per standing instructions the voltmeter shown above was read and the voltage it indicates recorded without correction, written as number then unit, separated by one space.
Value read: 180 V
